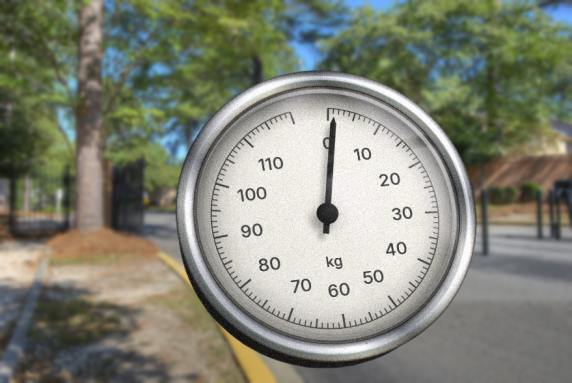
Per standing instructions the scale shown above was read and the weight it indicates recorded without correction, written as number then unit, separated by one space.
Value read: 1 kg
